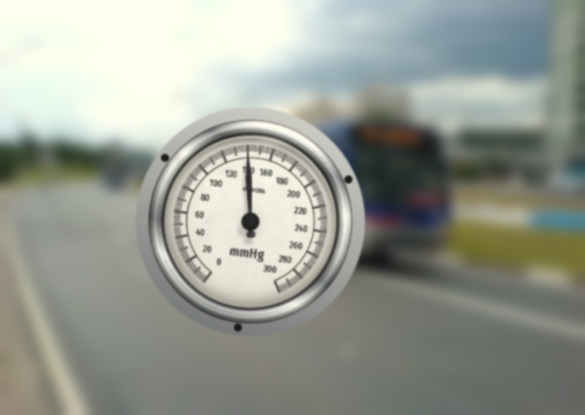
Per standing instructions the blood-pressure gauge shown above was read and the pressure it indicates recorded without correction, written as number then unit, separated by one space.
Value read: 140 mmHg
